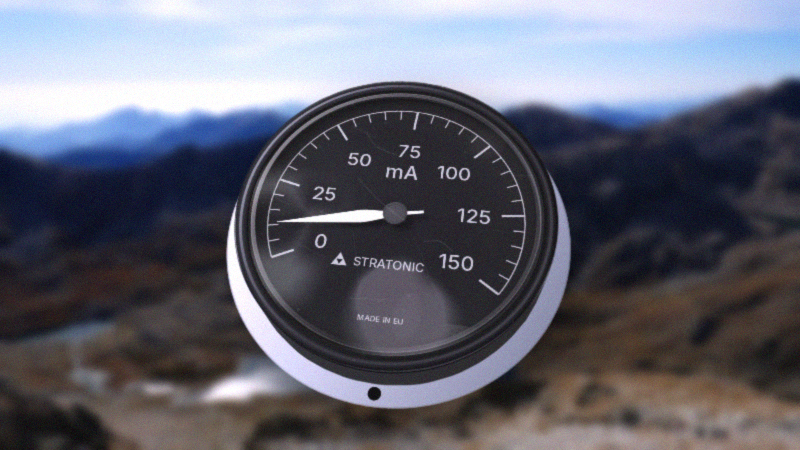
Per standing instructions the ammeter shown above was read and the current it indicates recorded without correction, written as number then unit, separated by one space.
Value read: 10 mA
